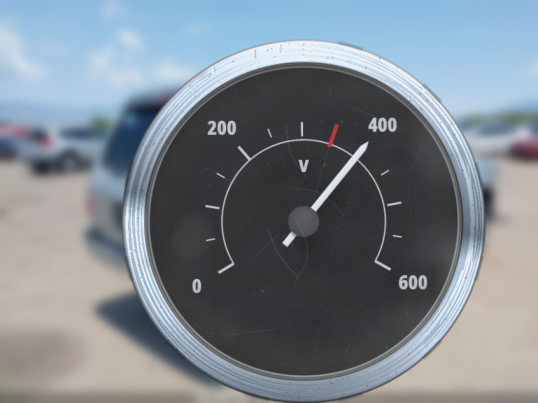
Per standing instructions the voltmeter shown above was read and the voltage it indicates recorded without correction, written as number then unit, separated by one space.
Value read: 400 V
